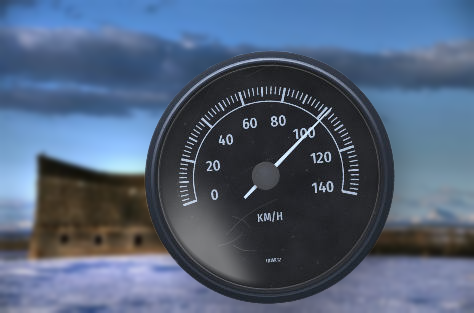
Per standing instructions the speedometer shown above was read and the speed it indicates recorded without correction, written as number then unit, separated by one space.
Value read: 102 km/h
